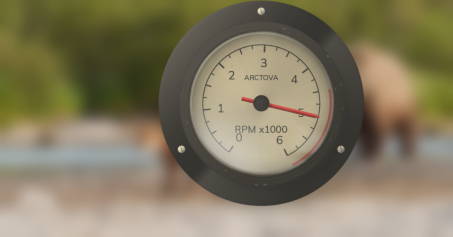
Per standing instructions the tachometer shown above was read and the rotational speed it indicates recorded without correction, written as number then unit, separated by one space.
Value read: 5000 rpm
